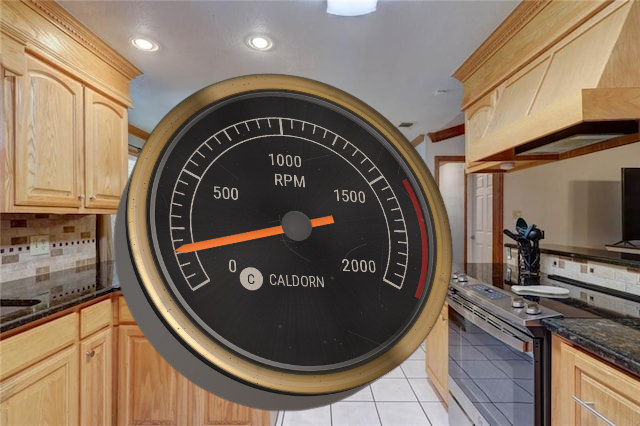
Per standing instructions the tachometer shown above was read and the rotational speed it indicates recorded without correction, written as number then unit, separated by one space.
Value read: 150 rpm
